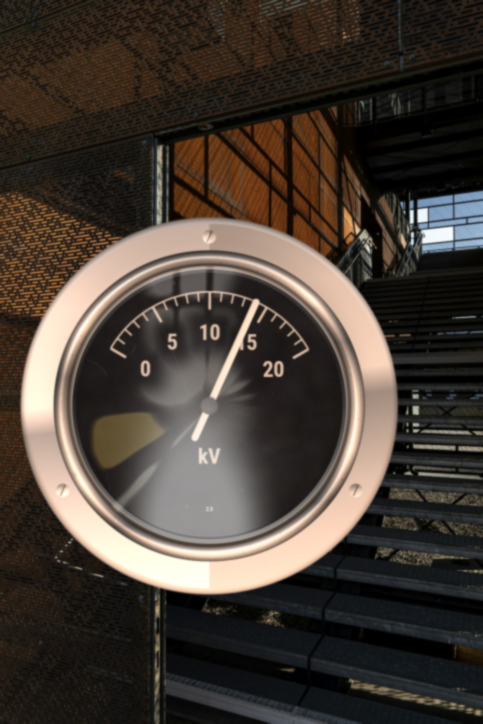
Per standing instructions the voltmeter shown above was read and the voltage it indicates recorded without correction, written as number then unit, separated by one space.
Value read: 14 kV
